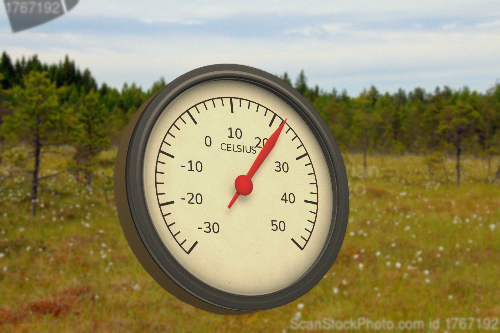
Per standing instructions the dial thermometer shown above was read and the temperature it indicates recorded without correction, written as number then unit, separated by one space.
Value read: 22 °C
